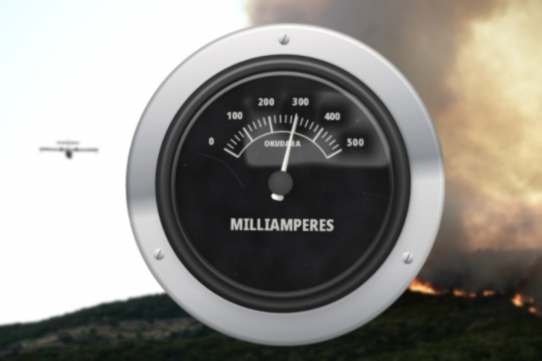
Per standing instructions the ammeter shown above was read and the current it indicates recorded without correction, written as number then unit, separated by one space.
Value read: 300 mA
